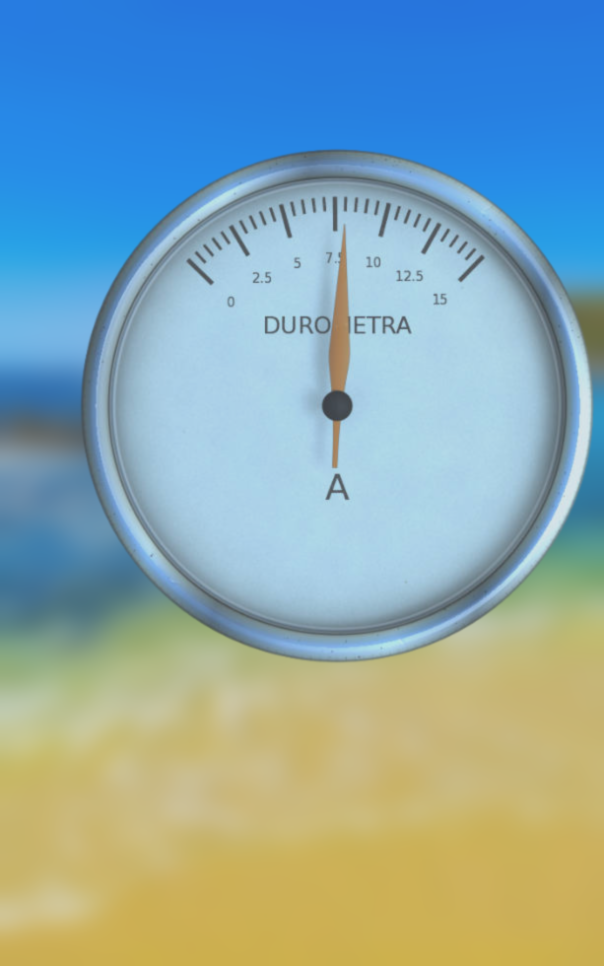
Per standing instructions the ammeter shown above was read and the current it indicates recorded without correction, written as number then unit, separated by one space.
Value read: 8 A
